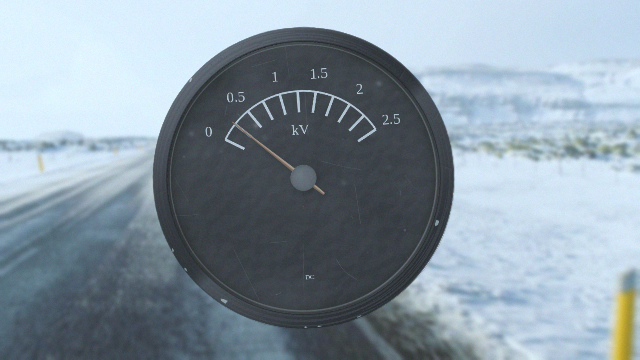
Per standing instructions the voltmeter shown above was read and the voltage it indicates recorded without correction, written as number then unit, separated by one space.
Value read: 0.25 kV
